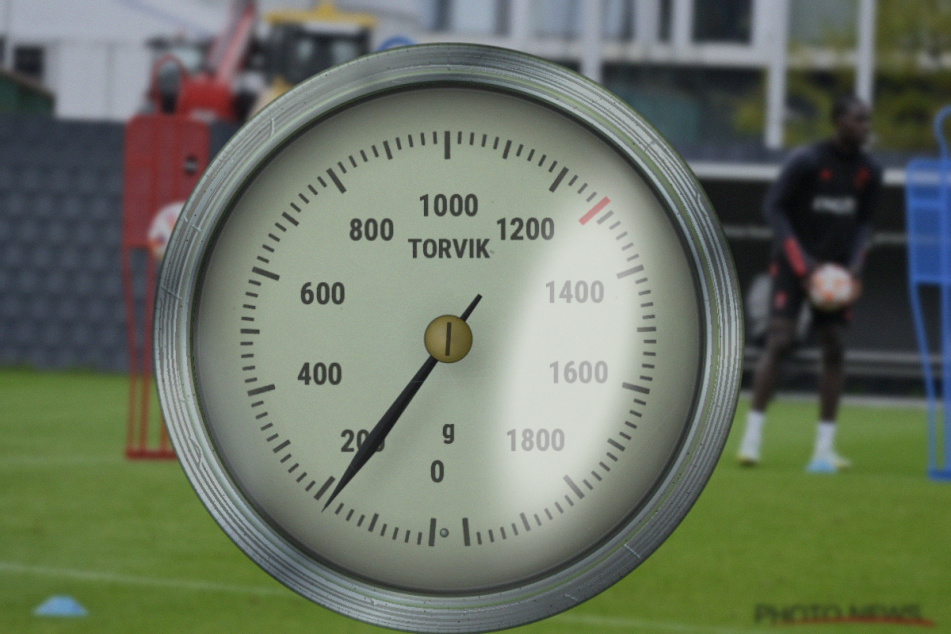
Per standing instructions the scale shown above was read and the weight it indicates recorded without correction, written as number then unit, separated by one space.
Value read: 180 g
